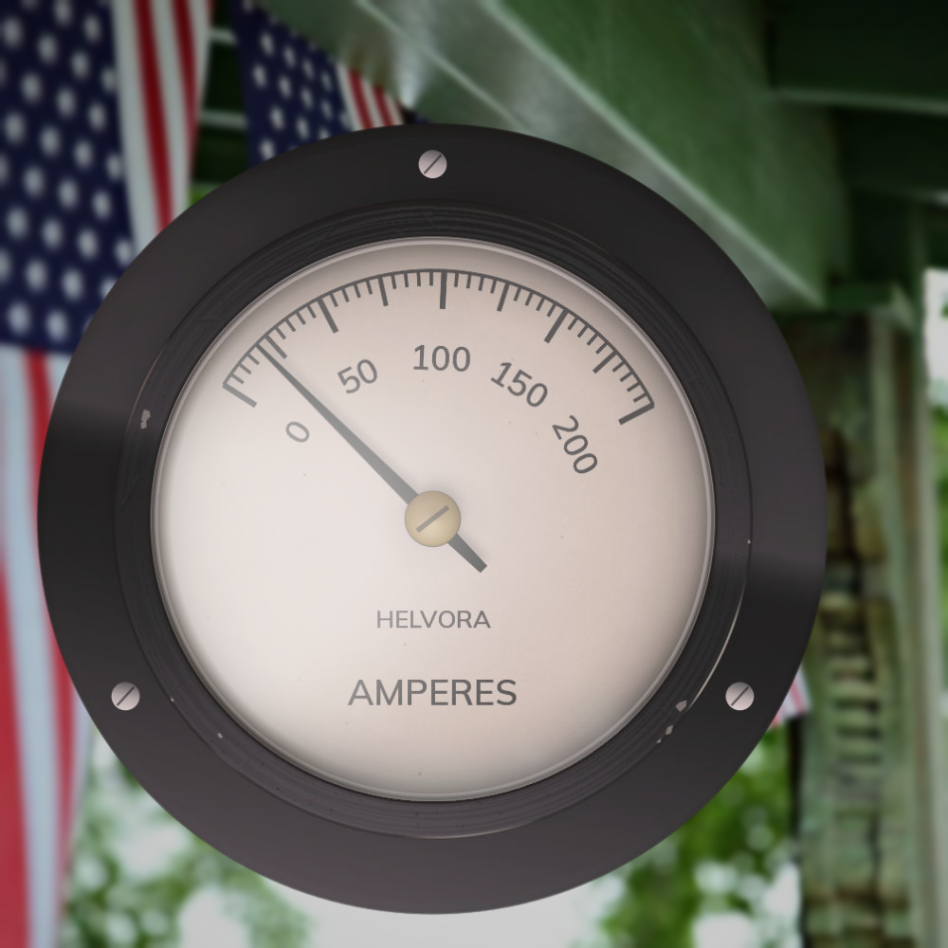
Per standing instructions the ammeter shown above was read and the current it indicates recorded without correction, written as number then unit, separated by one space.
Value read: 20 A
